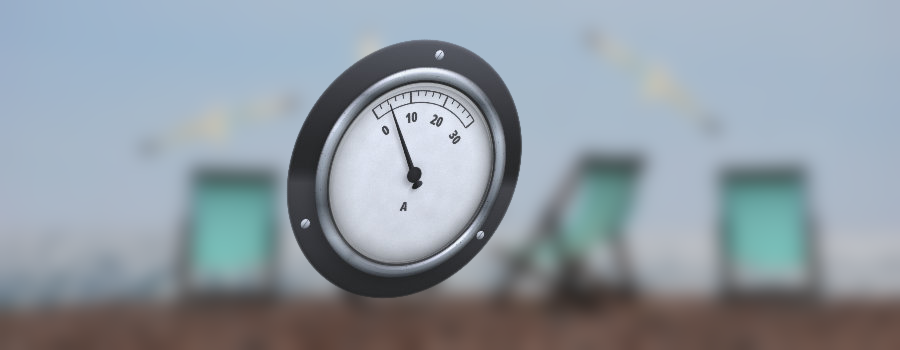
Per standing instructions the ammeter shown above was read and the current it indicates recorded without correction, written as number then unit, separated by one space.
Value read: 4 A
